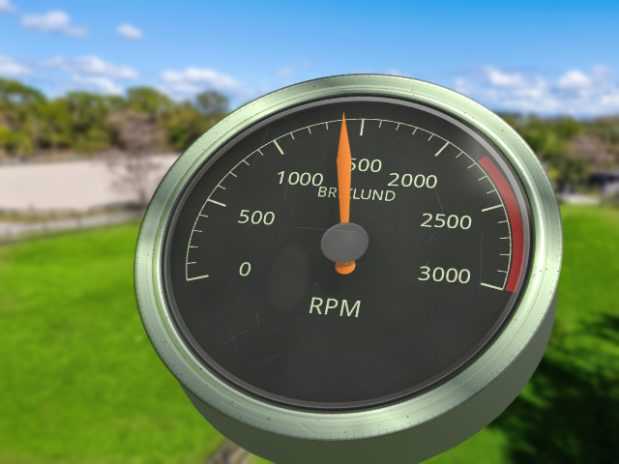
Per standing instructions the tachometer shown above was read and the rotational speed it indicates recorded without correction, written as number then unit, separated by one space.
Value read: 1400 rpm
